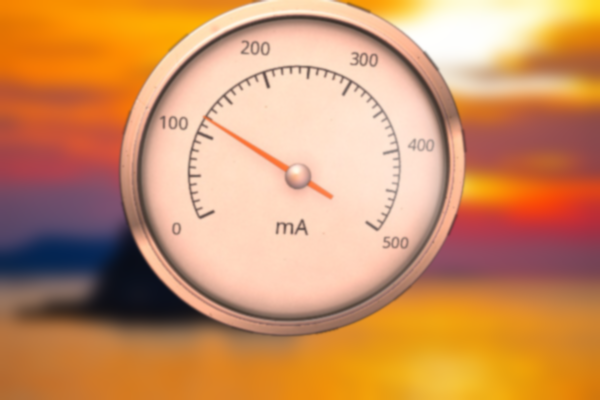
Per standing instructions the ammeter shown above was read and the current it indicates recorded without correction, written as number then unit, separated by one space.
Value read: 120 mA
